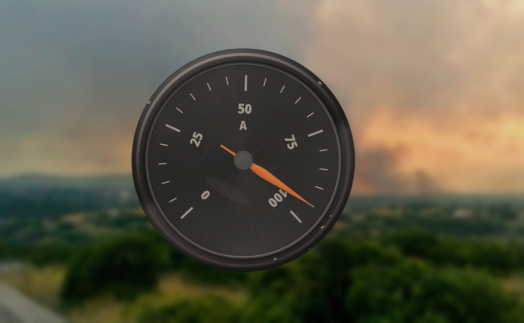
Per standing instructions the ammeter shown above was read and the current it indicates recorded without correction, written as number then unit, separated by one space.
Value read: 95 A
